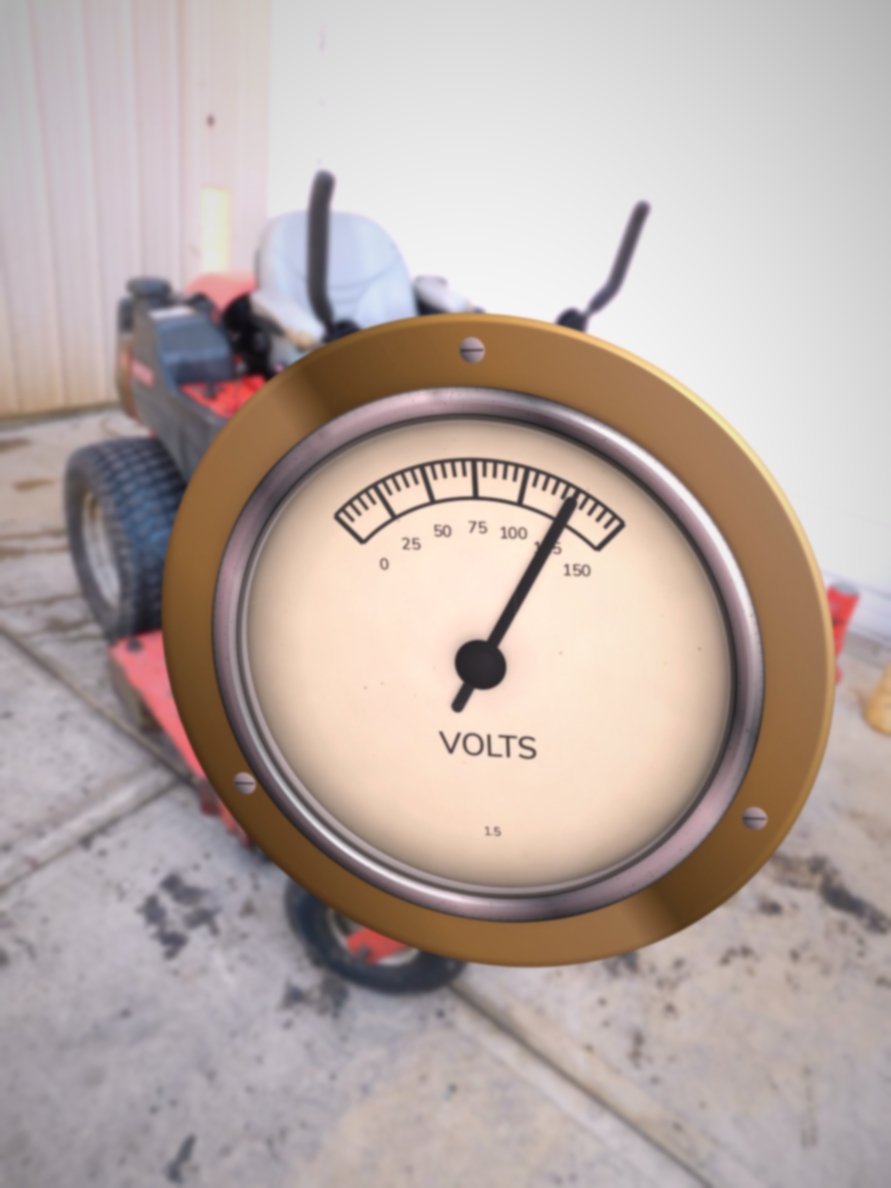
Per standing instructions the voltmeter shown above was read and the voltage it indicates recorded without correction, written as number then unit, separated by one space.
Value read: 125 V
